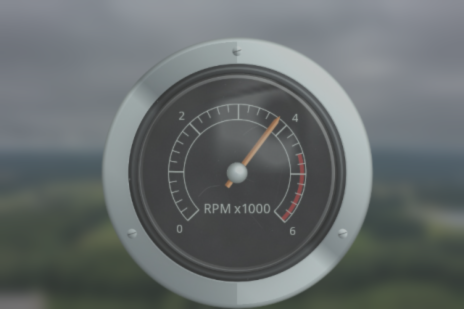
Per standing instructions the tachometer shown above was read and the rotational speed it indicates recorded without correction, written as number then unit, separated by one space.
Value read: 3800 rpm
